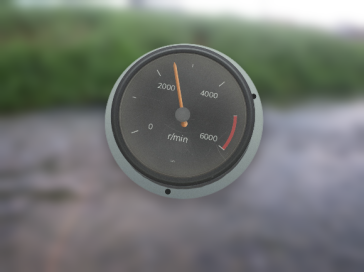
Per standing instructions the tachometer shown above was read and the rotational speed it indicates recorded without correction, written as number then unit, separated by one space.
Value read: 2500 rpm
